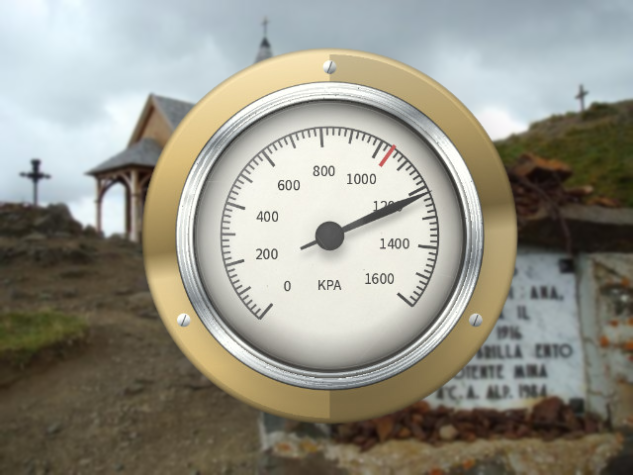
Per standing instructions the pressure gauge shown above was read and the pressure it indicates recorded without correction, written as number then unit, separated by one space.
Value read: 1220 kPa
